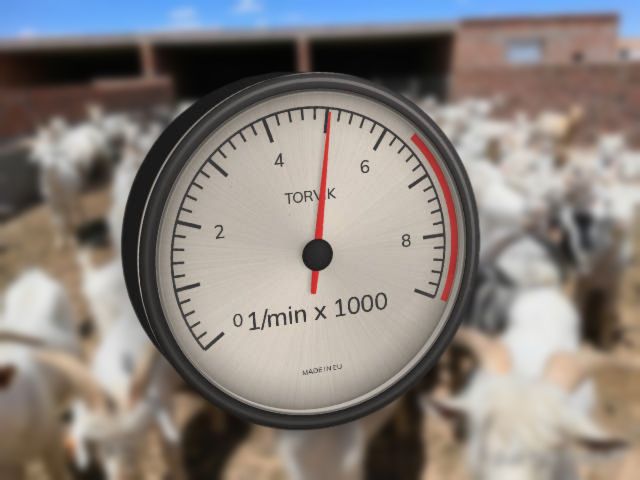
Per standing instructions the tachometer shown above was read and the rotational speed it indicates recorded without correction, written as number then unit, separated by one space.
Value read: 5000 rpm
